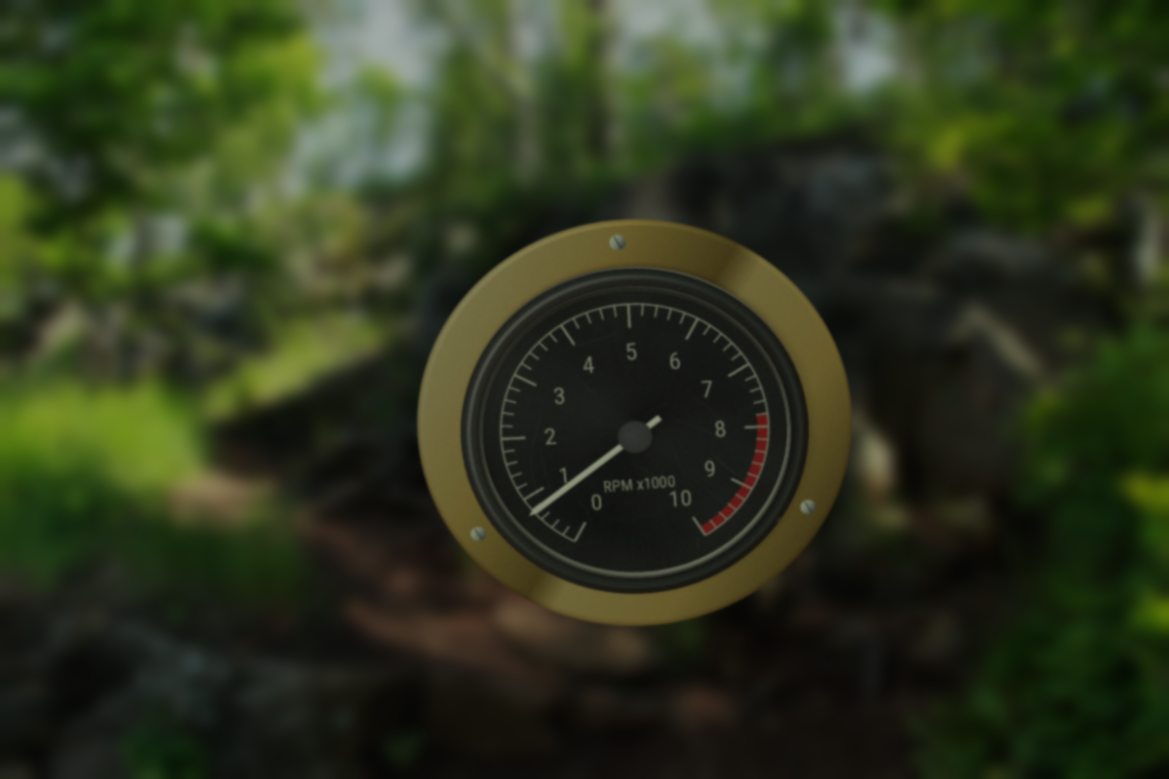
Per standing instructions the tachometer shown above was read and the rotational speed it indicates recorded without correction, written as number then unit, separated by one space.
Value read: 800 rpm
